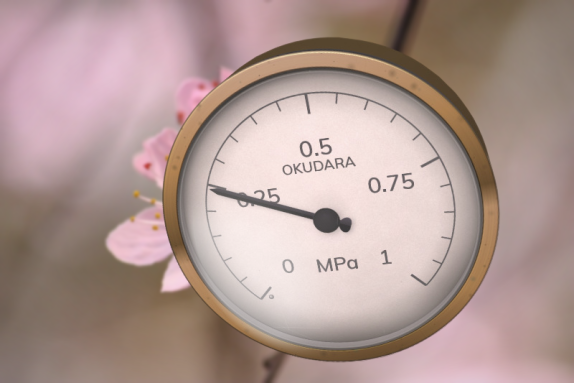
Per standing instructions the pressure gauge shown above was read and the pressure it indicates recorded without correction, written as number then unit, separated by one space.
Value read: 0.25 MPa
